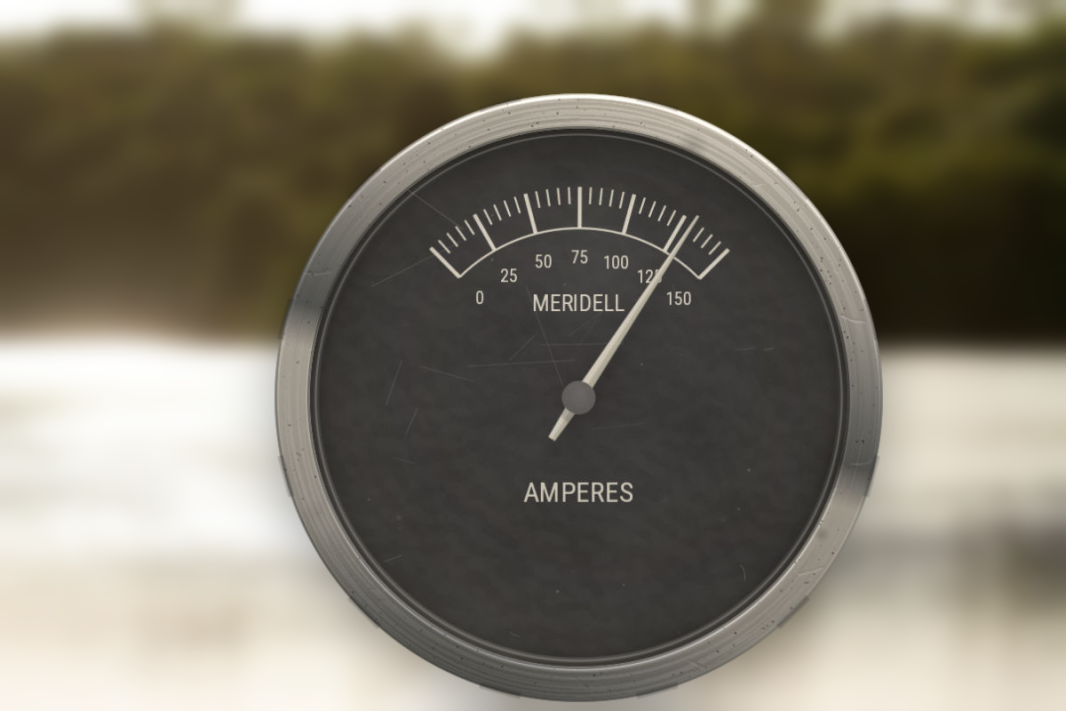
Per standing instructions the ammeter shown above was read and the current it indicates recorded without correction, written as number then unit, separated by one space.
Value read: 130 A
